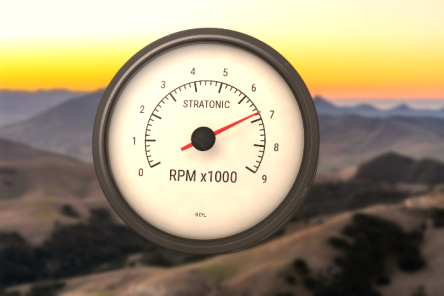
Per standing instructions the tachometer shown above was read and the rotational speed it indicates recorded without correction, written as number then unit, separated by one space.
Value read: 6800 rpm
